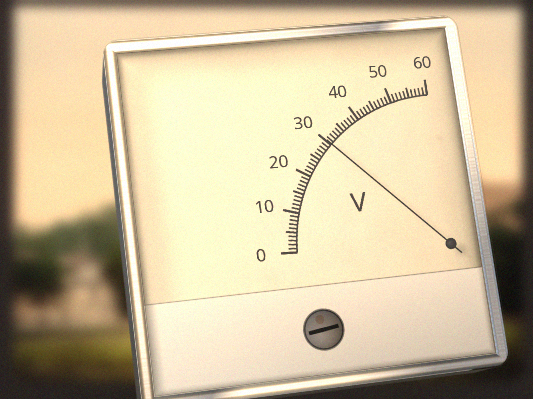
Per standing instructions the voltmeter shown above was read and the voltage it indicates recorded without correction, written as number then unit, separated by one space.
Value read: 30 V
